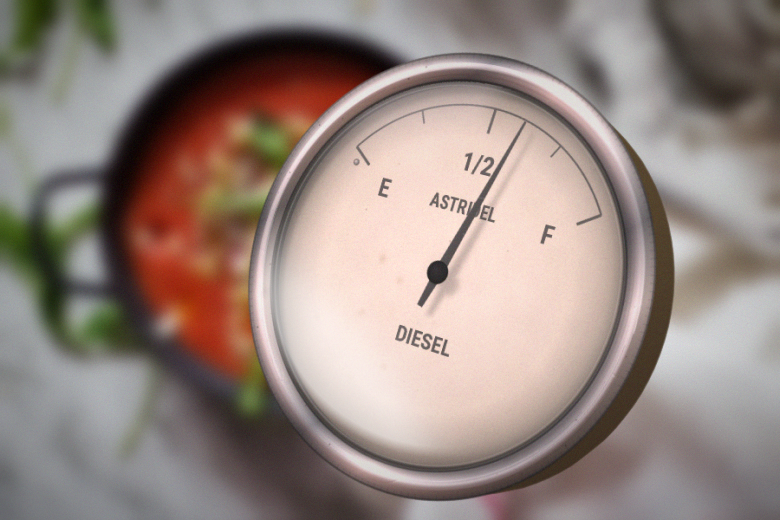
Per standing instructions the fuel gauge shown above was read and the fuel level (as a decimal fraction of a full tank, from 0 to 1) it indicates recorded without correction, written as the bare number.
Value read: 0.625
